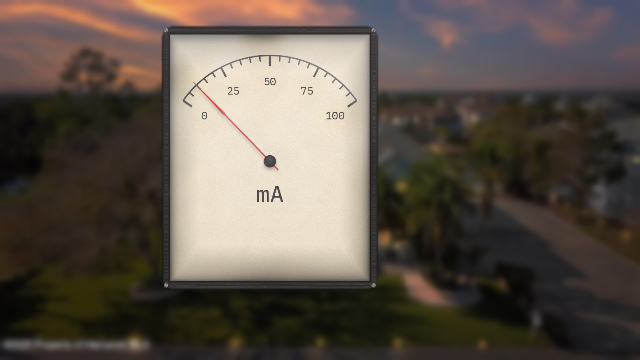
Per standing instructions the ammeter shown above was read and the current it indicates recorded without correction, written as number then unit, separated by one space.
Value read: 10 mA
